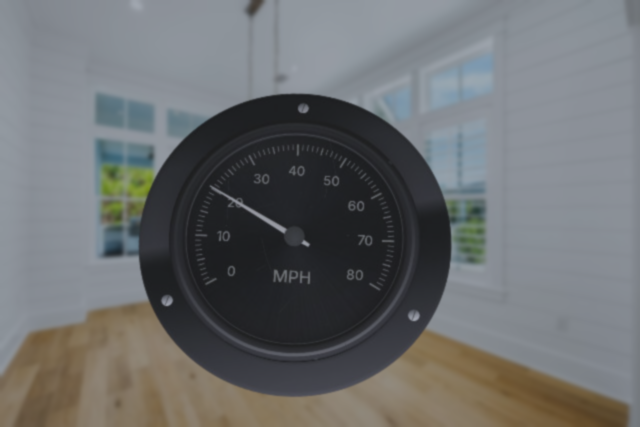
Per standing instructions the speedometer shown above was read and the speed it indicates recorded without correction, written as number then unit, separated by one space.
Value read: 20 mph
